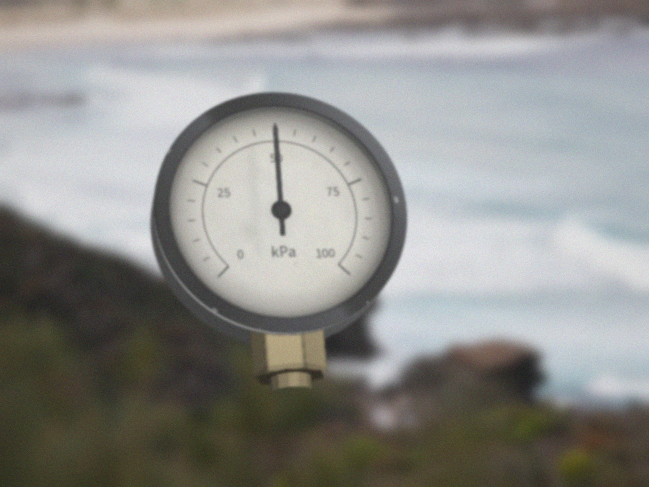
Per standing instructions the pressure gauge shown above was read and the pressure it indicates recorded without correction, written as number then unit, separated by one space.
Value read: 50 kPa
